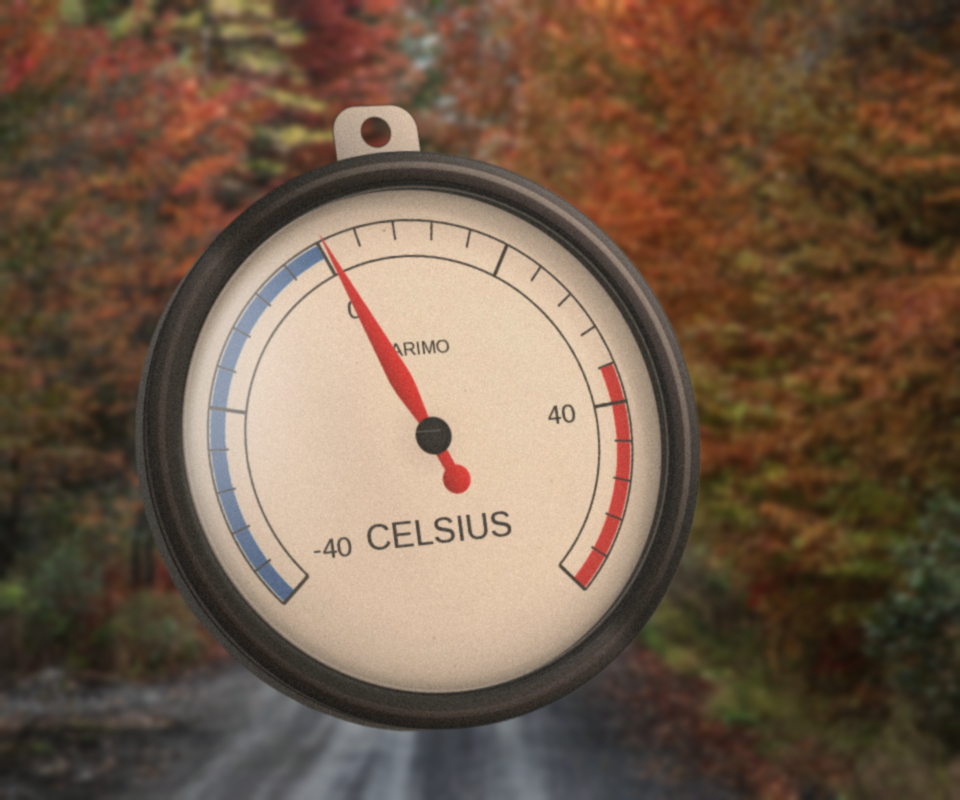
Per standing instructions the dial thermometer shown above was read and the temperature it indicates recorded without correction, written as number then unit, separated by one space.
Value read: 0 °C
